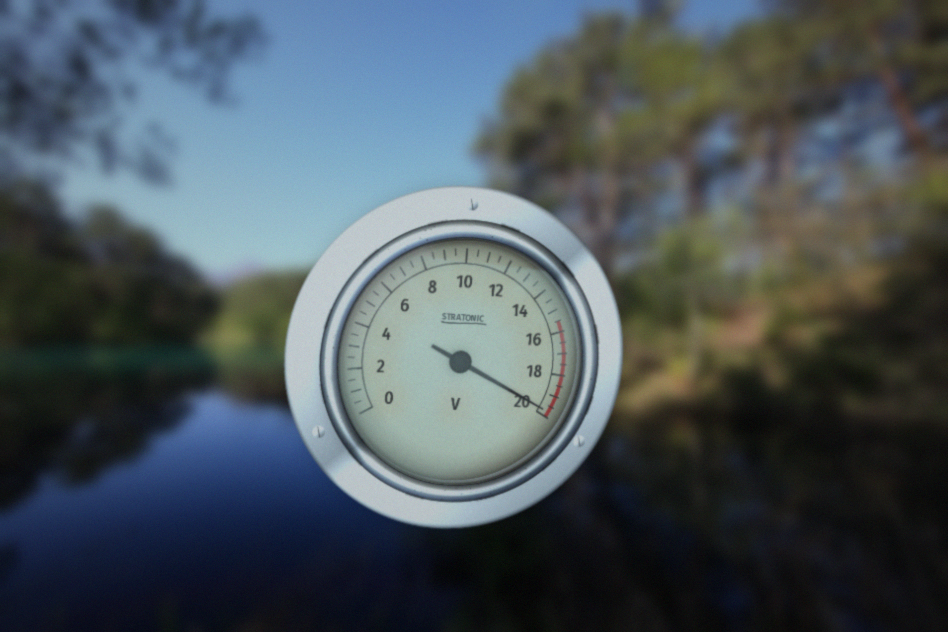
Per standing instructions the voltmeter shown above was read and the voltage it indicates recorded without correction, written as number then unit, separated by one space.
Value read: 19.75 V
